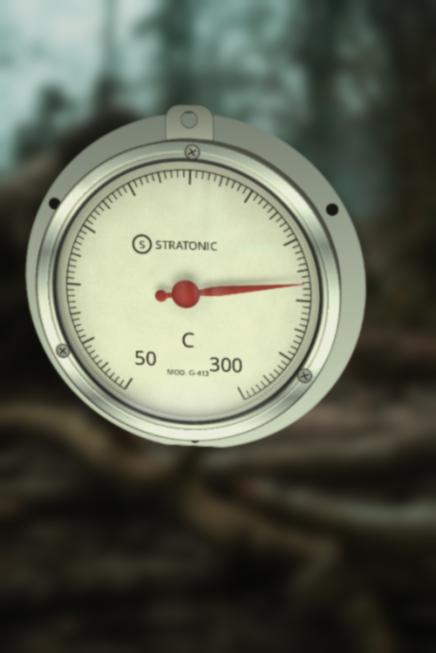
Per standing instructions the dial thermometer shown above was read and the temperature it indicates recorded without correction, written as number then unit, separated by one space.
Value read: 242.5 °C
